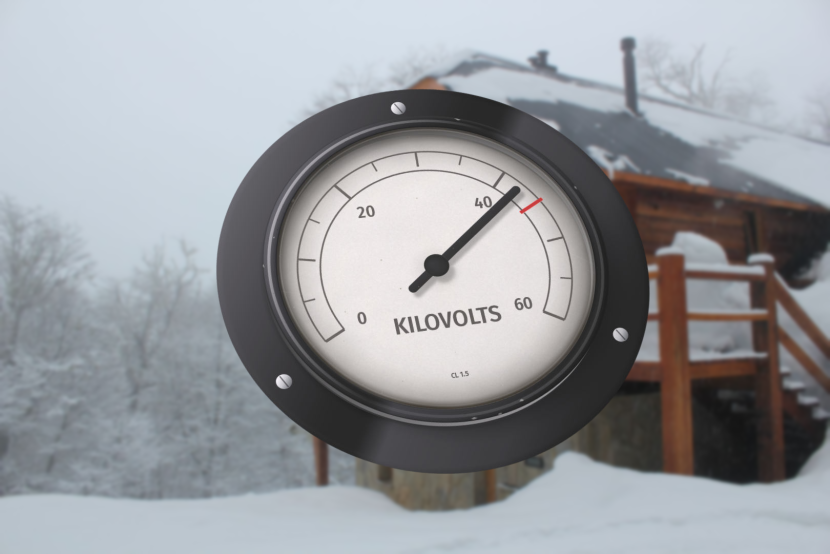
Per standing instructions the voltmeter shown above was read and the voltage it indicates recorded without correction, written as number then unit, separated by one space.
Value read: 42.5 kV
